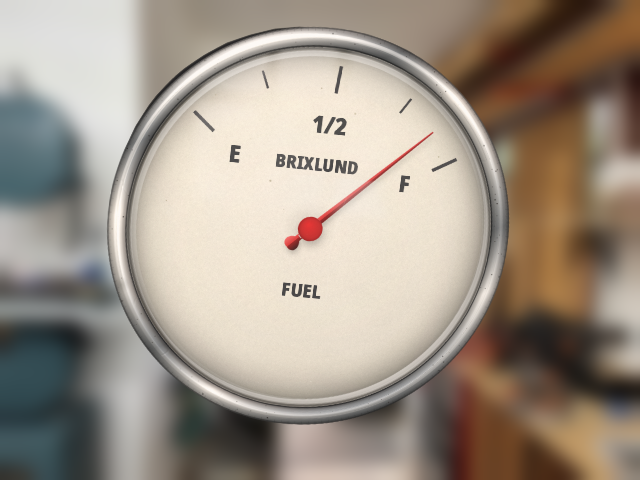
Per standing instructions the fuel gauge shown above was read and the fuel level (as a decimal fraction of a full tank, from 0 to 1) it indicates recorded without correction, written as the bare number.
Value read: 0.875
